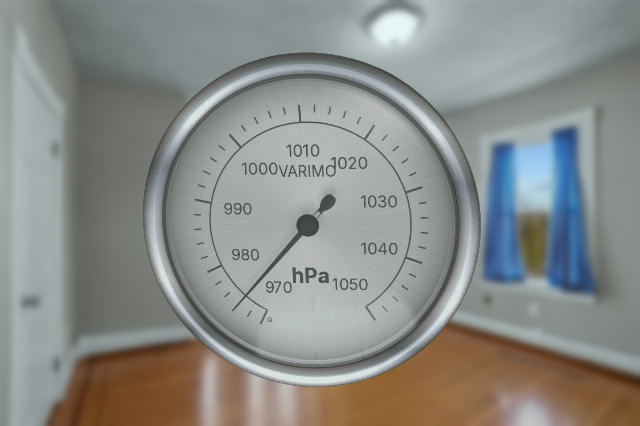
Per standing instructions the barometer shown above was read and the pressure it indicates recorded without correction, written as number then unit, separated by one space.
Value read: 974 hPa
